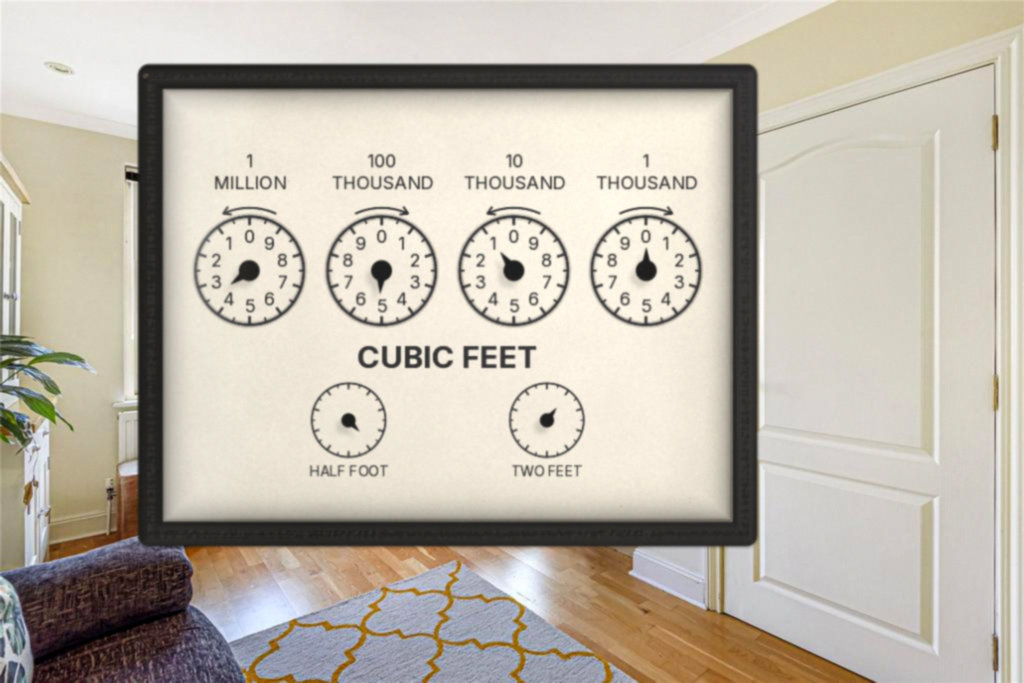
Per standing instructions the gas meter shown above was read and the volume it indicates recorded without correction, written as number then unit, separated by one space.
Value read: 351000 ft³
